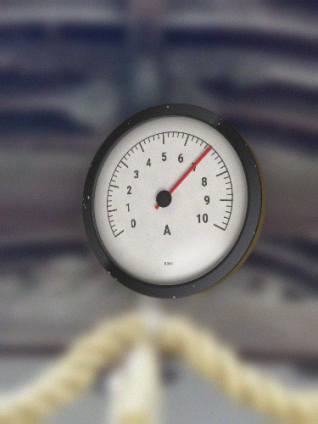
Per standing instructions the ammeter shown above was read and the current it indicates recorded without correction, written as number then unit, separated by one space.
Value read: 7 A
